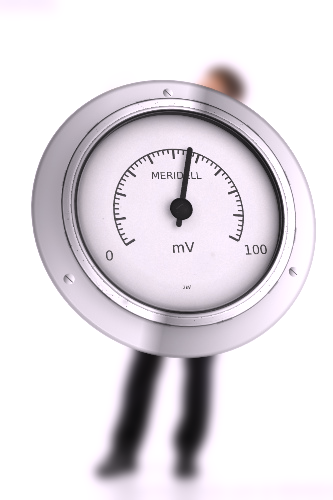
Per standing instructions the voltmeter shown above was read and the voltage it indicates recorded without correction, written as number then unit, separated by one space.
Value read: 56 mV
